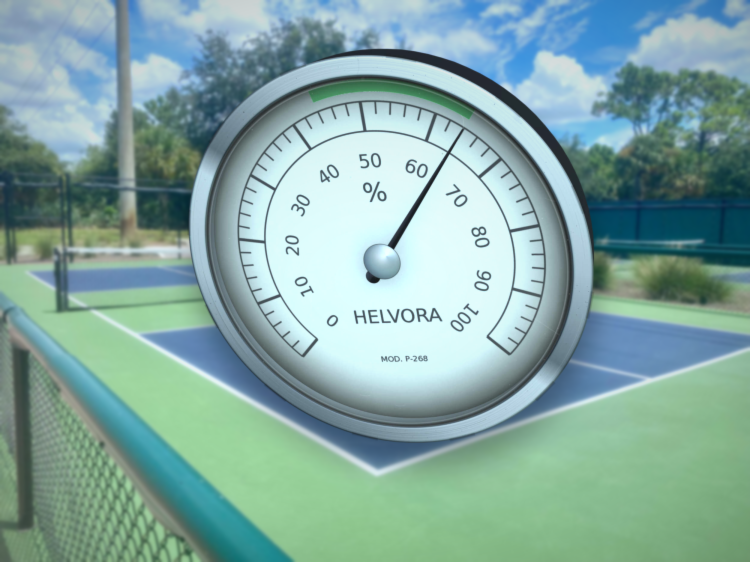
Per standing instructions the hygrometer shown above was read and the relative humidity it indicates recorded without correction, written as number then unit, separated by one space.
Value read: 64 %
